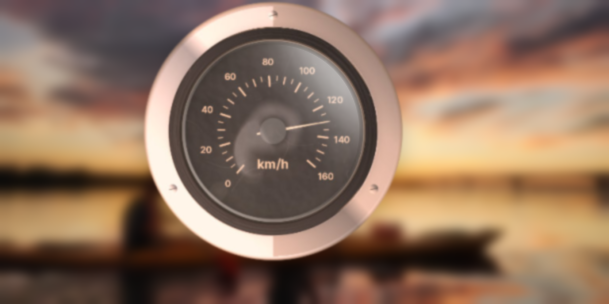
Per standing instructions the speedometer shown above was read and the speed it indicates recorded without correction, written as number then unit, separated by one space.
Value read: 130 km/h
